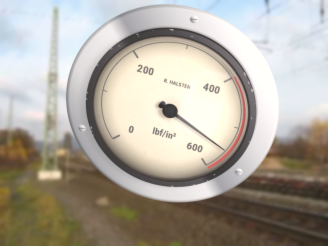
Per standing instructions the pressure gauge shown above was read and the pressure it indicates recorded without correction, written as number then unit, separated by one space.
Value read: 550 psi
